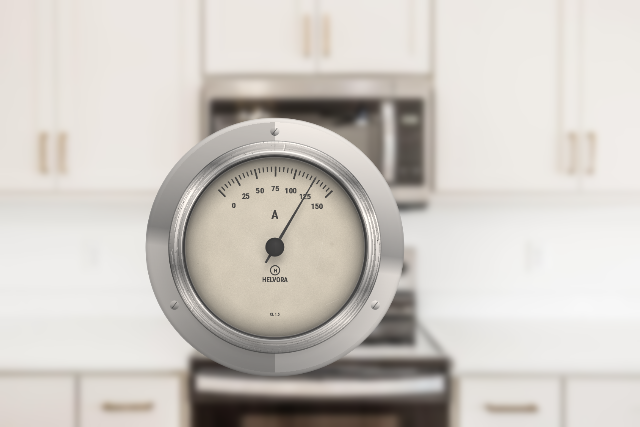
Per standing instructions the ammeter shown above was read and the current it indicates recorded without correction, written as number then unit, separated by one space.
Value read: 125 A
